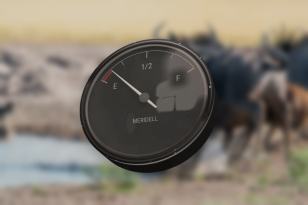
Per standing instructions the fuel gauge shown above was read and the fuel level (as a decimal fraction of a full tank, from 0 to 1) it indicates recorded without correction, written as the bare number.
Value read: 0.125
